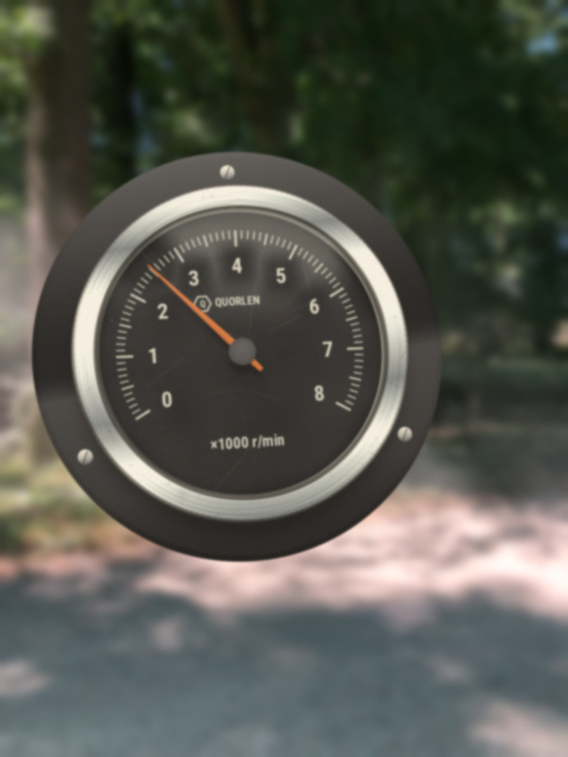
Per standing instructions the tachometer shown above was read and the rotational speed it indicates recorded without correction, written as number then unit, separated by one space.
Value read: 2500 rpm
